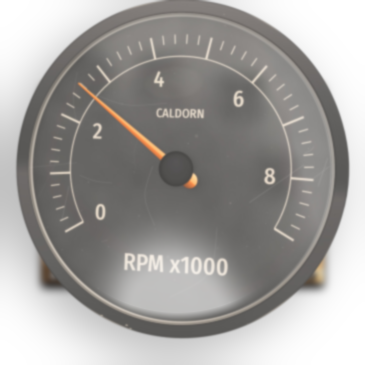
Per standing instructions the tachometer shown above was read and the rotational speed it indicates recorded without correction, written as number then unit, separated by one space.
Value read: 2600 rpm
